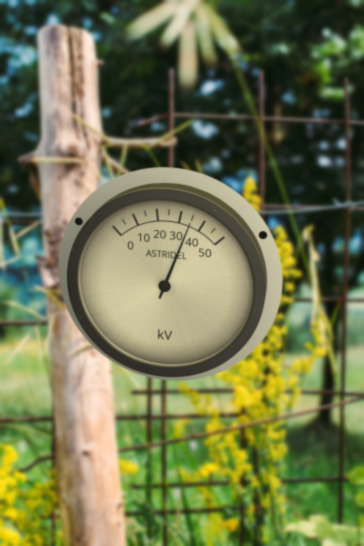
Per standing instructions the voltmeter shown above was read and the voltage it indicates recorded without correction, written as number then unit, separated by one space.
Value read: 35 kV
